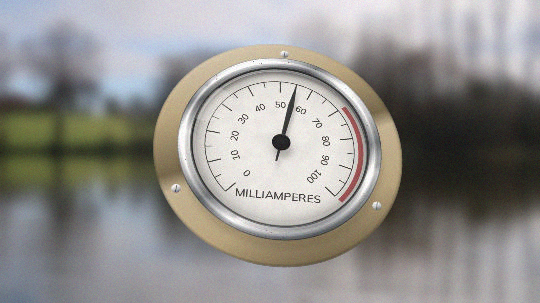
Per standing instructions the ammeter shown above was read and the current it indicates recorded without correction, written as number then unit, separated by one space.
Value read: 55 mA
